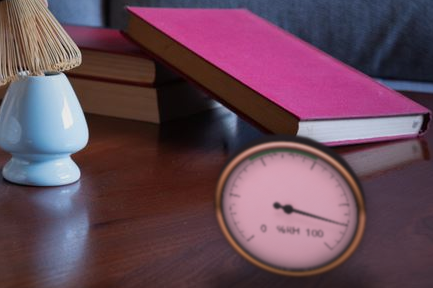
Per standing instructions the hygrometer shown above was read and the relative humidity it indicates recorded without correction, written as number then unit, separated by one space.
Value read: 88 %
